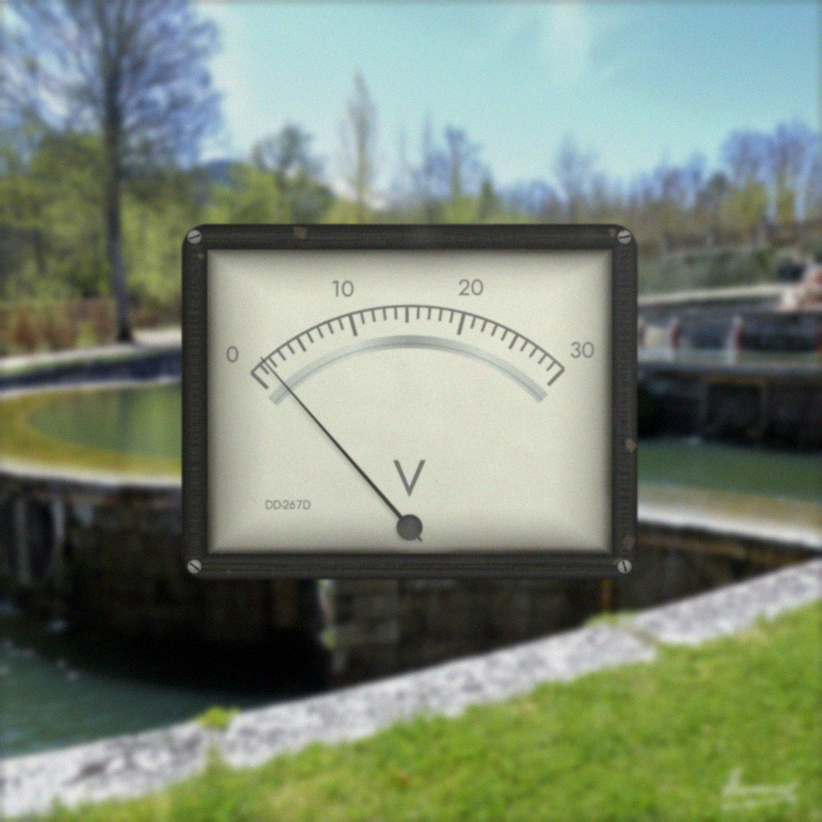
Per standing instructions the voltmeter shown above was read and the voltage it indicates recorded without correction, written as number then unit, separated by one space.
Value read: 1.5 V
